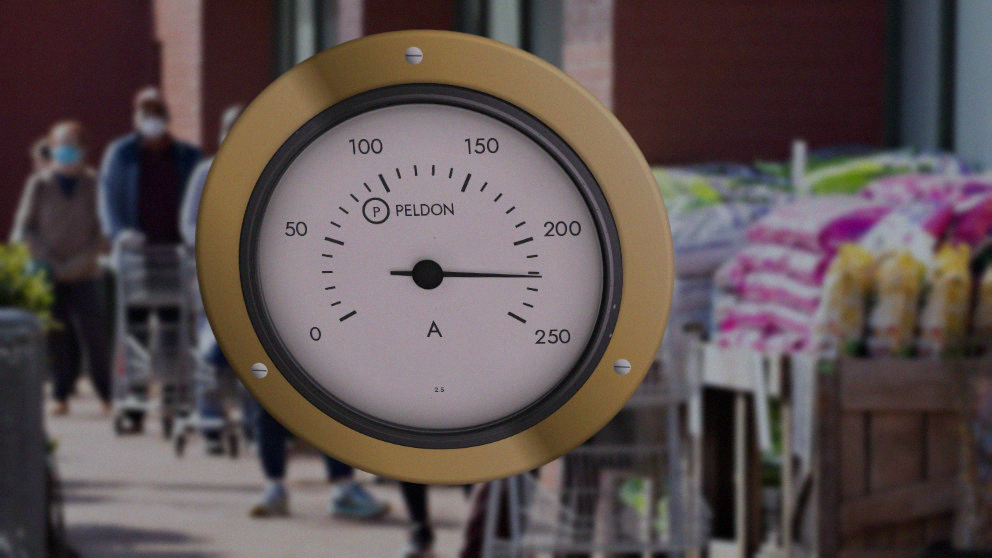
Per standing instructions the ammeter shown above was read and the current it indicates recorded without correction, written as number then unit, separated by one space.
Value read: 220 A
